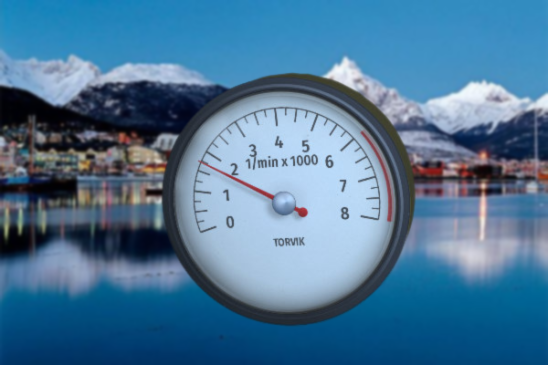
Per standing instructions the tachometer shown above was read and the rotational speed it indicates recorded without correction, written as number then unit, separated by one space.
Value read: 1750 rpm
